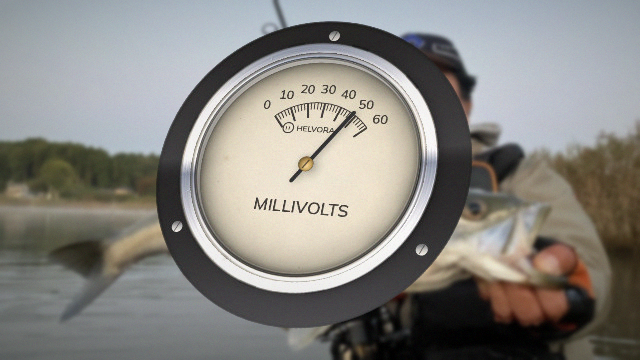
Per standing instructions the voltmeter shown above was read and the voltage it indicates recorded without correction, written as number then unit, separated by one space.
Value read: 50 mV
